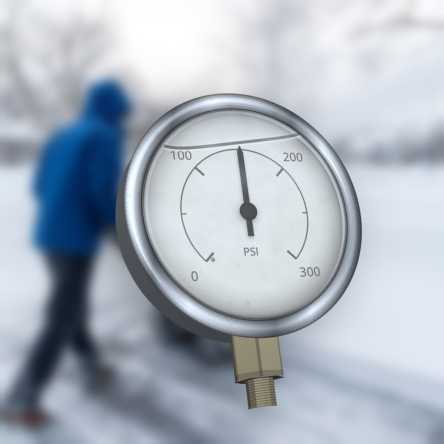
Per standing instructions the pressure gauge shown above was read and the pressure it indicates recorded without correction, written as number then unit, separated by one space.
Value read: 150 psi
